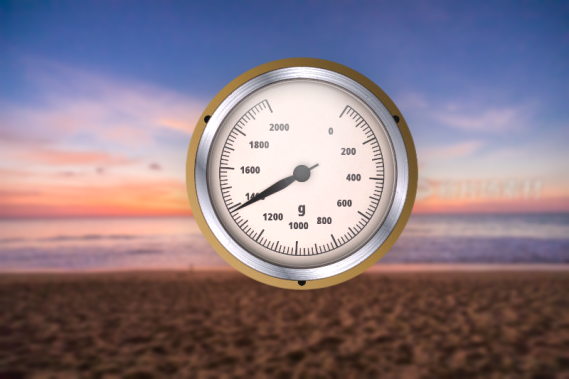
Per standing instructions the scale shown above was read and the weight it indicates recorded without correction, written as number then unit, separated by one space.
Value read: 1380 g
